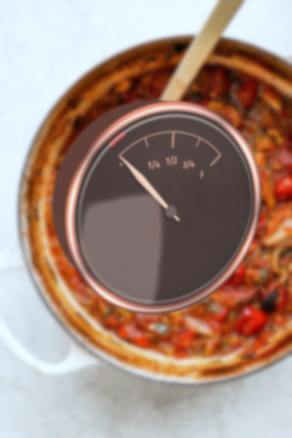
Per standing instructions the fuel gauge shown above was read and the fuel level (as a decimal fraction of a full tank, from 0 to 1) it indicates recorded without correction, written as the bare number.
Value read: 0
